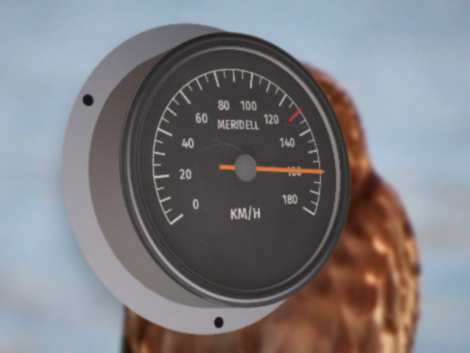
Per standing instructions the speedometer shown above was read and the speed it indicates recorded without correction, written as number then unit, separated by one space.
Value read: 160 km/h
